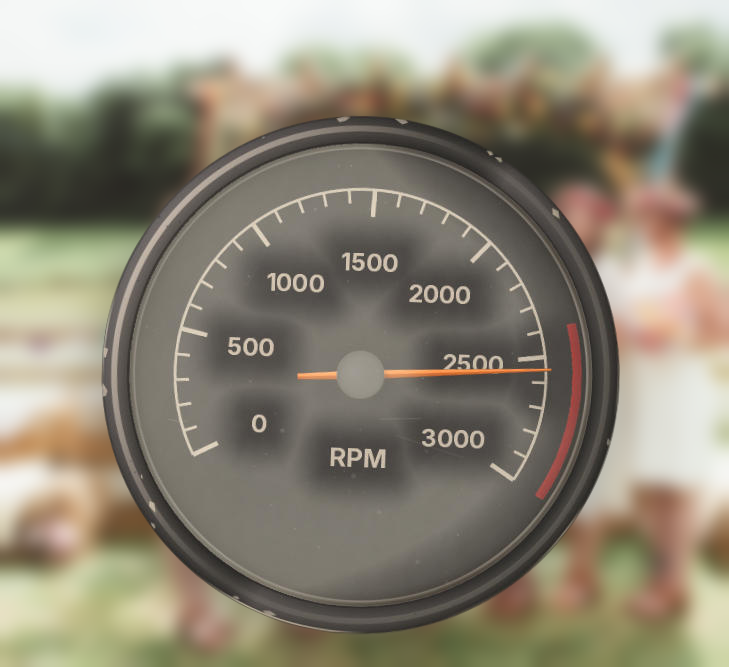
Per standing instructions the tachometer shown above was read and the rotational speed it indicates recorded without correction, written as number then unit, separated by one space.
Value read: 2550 rpm
